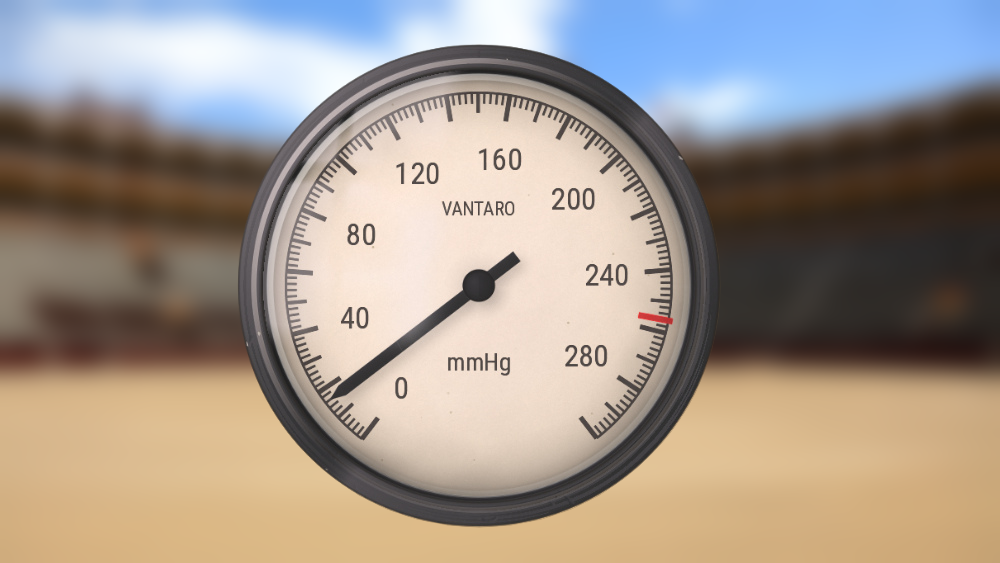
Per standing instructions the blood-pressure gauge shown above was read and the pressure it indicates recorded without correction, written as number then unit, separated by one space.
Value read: 16 mmHg
